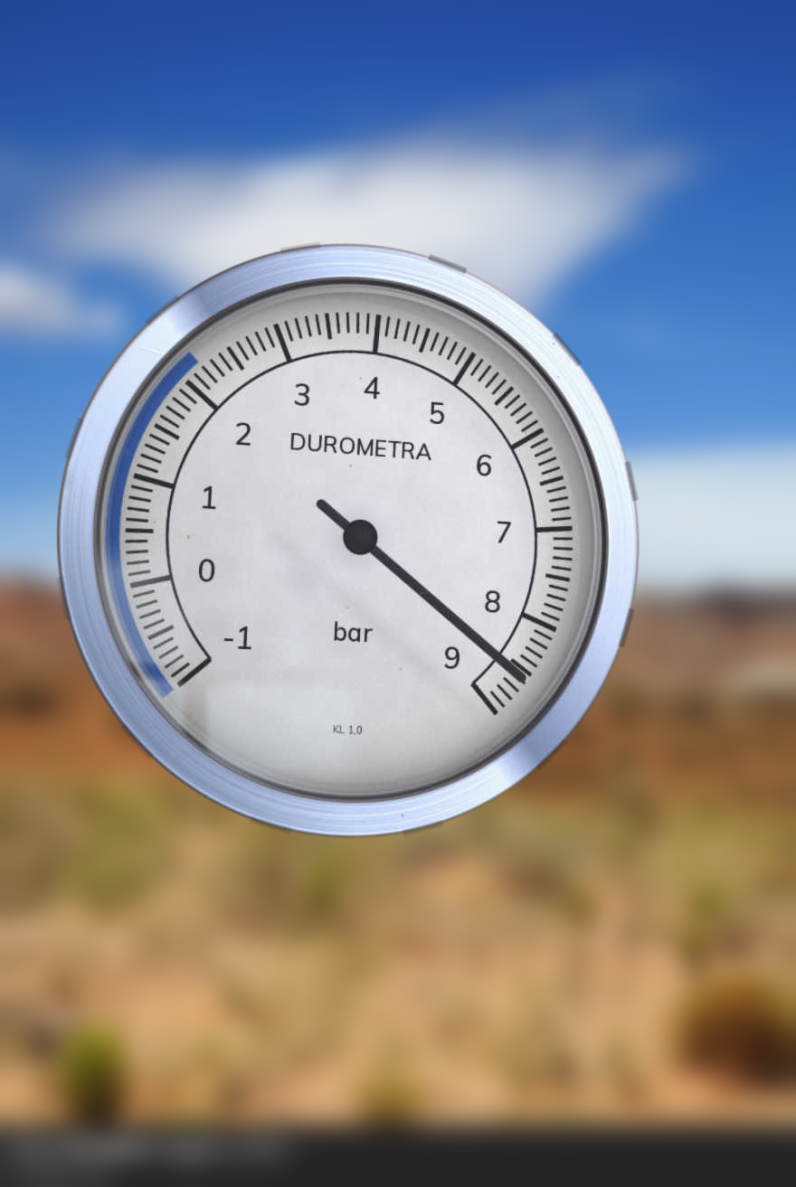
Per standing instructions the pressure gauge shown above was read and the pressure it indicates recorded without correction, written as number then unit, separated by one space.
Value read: 8.6 bar
